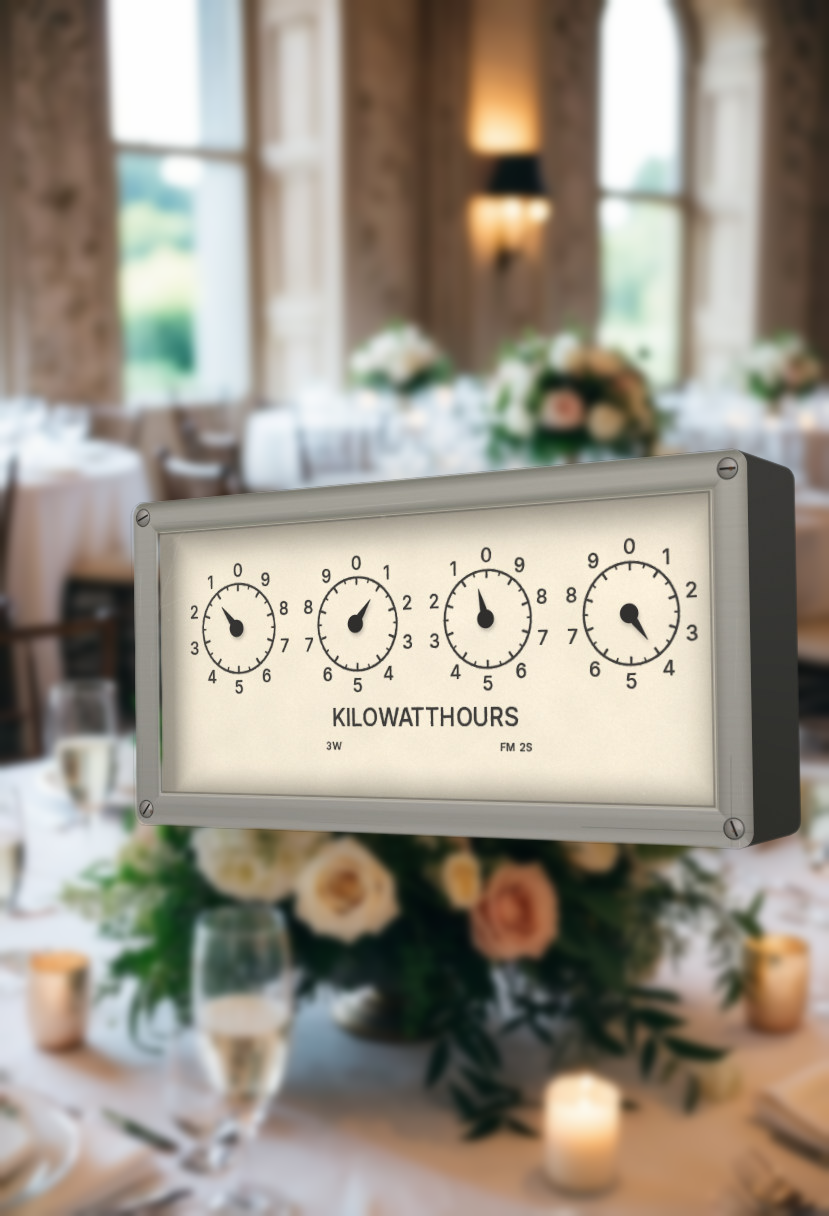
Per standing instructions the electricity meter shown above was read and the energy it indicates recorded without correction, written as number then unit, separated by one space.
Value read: 1104 kWh
